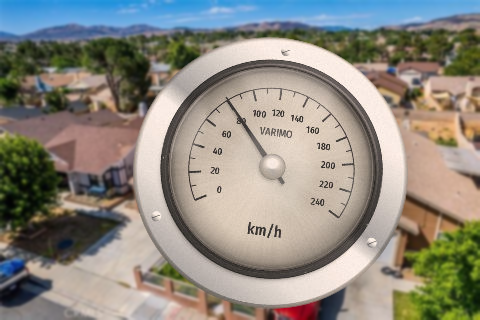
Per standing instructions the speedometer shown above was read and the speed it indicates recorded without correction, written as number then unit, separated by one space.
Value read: 80 km/h
